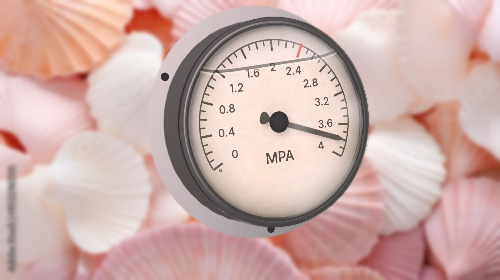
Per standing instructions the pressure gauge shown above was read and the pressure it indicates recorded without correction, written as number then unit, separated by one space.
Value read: 3.8 MPa
